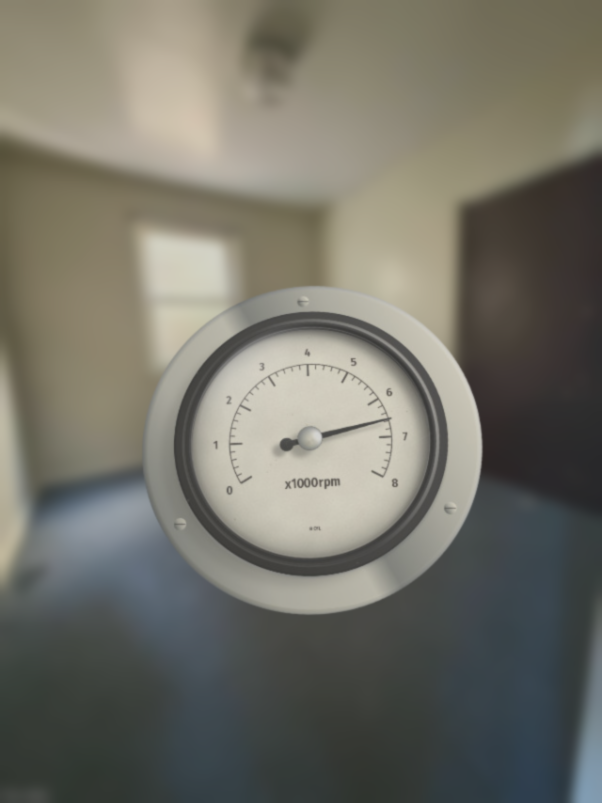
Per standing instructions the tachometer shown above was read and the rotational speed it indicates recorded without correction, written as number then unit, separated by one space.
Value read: 6600 rpm
